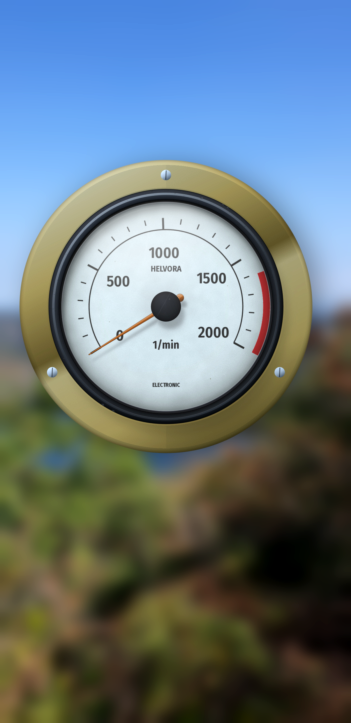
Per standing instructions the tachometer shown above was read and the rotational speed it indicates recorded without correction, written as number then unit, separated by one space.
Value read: 0 rpm
